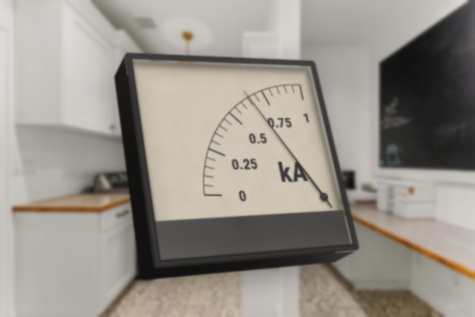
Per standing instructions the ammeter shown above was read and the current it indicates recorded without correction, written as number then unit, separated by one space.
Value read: 0.65 kA
